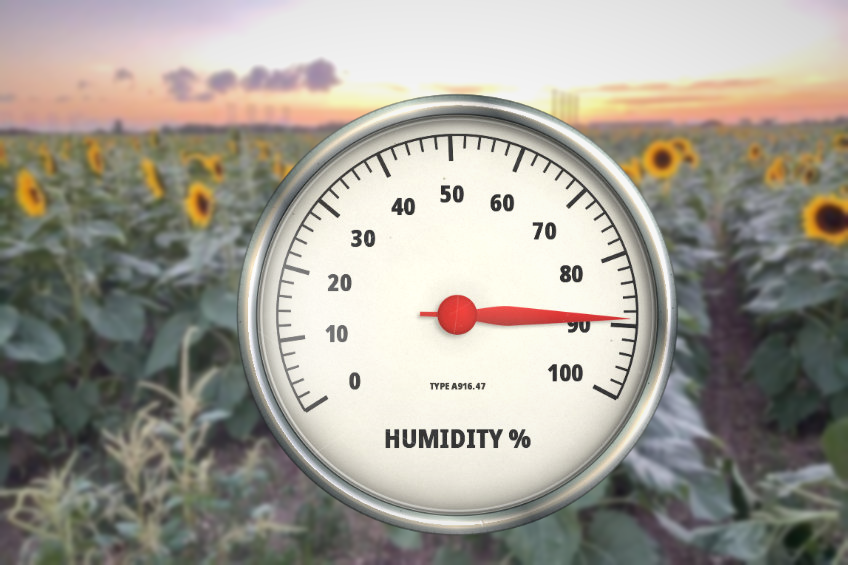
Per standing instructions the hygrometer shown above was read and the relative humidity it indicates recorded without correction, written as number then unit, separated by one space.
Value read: 89 %
